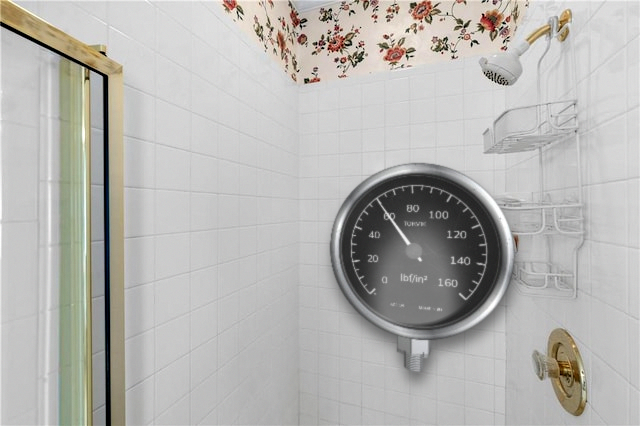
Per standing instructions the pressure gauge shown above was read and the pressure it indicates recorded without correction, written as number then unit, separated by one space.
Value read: 60 psi
